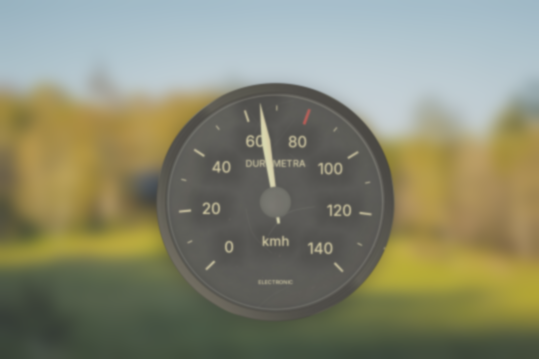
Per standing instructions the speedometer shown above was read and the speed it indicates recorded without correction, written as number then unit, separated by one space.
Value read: 65 km/h
